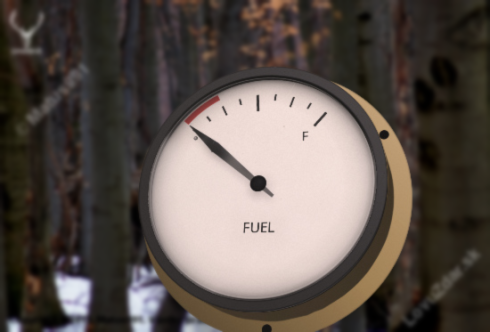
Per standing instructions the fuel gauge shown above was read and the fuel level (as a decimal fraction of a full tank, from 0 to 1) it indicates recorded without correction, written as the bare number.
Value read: 0
